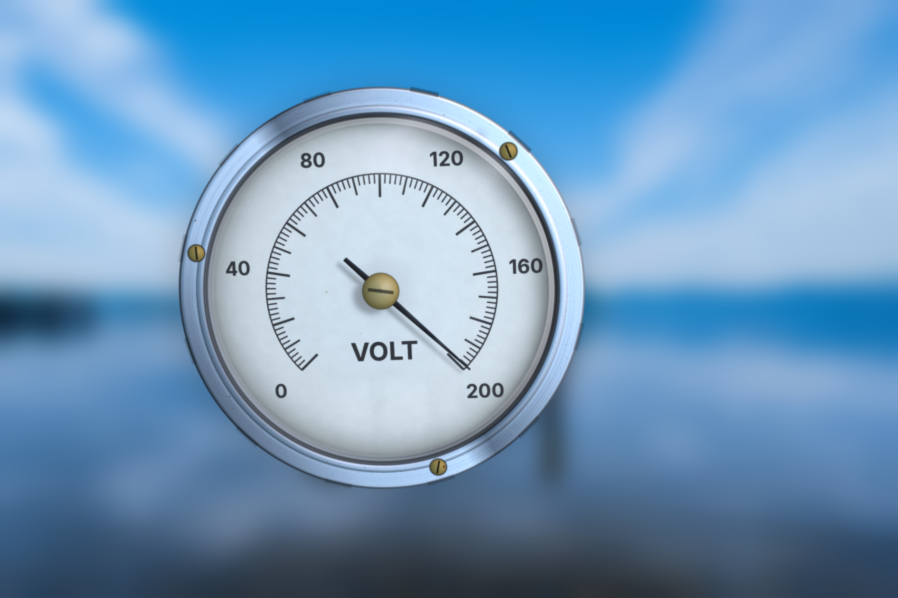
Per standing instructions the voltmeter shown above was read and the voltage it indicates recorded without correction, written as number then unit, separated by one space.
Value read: 198 V
